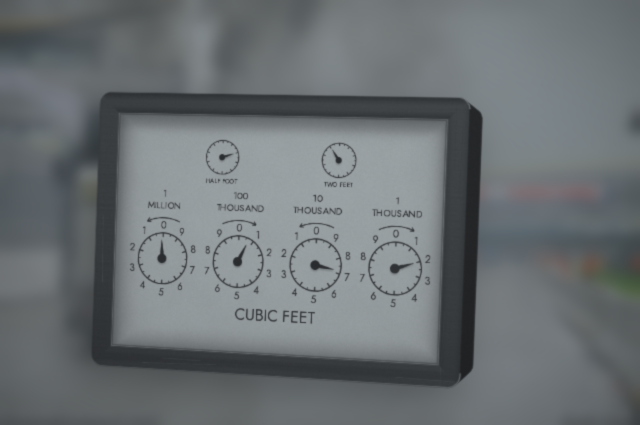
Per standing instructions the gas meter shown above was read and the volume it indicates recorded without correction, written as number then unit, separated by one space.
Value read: 7200 ft³
